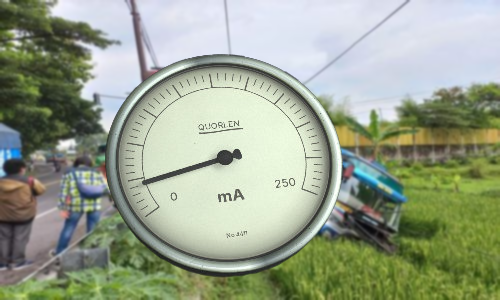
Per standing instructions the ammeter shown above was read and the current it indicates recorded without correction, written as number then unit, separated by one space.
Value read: 20 mA
